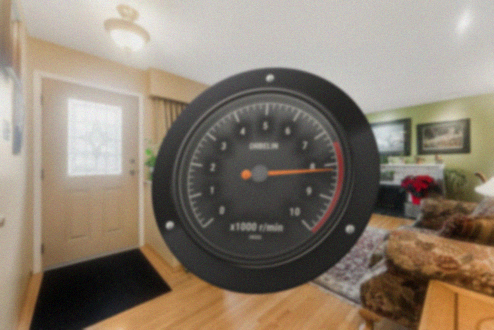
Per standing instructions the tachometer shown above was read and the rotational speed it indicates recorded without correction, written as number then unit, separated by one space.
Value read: 8200 rpm
